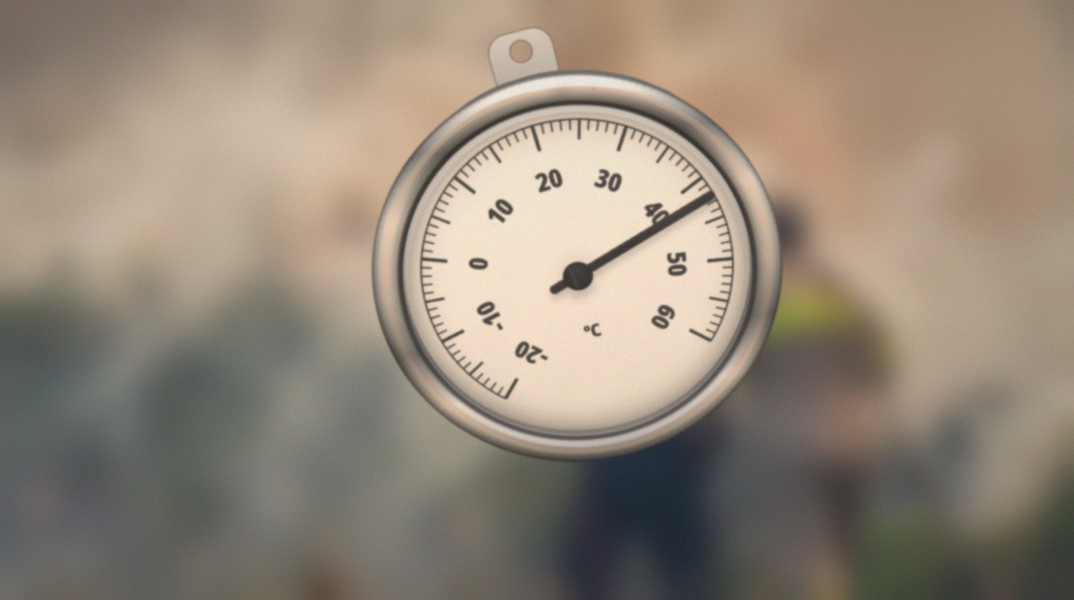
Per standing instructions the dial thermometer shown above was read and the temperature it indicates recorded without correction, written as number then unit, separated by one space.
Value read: 42 °C
